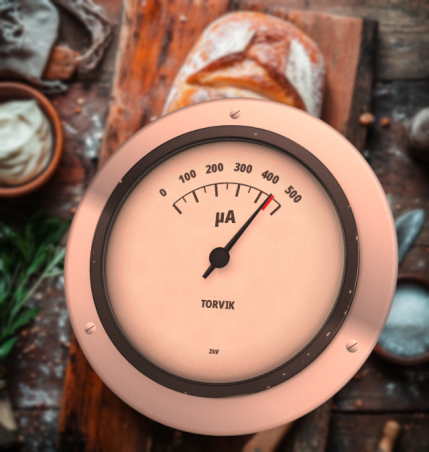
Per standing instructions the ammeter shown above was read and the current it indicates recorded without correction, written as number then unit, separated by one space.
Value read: 450 µA
